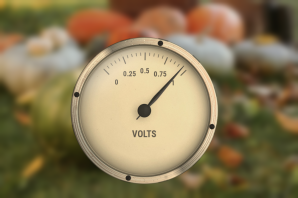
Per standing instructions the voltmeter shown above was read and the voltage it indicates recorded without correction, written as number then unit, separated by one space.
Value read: 0.95 V
